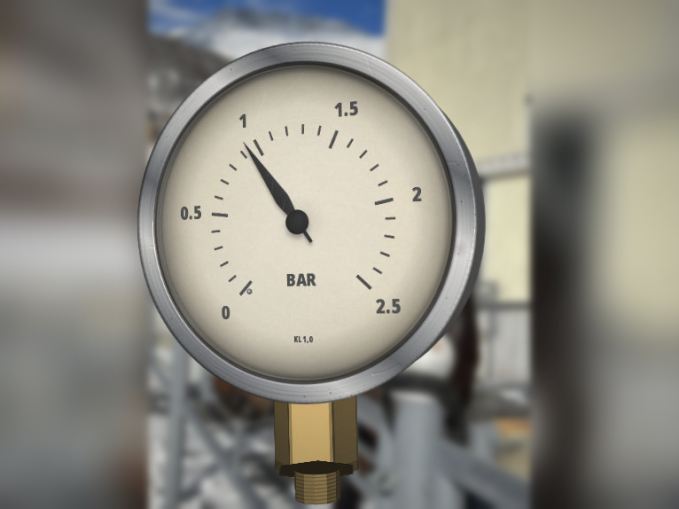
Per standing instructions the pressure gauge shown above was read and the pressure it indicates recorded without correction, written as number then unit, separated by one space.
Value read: 0.95 bar
